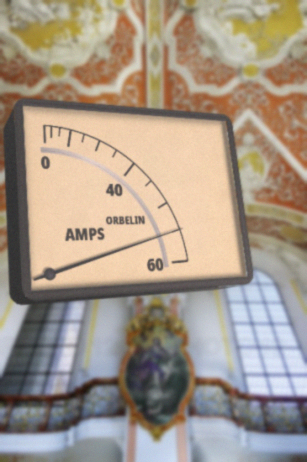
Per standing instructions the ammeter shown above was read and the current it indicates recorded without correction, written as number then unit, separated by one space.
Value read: 55 A
